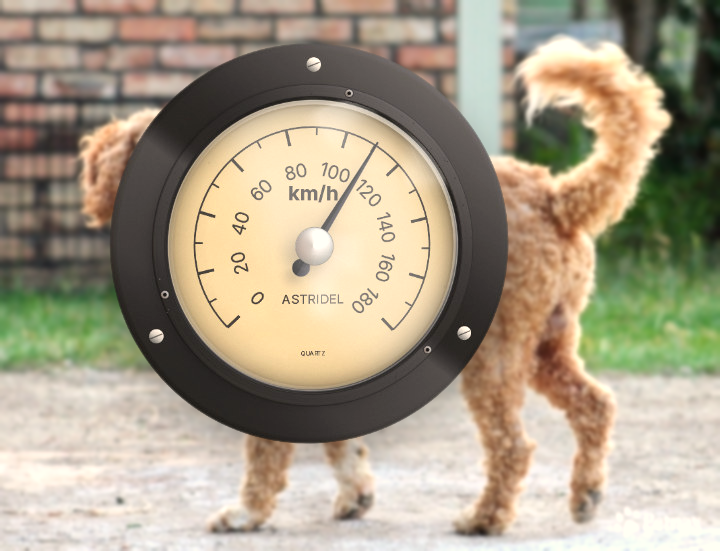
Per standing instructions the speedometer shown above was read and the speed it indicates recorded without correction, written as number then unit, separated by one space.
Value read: 110 km/h
